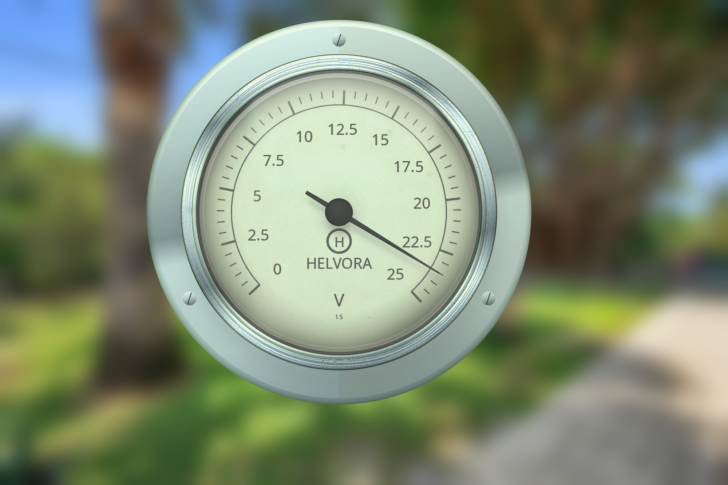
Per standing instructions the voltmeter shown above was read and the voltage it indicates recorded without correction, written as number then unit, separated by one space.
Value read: 23.5 V
